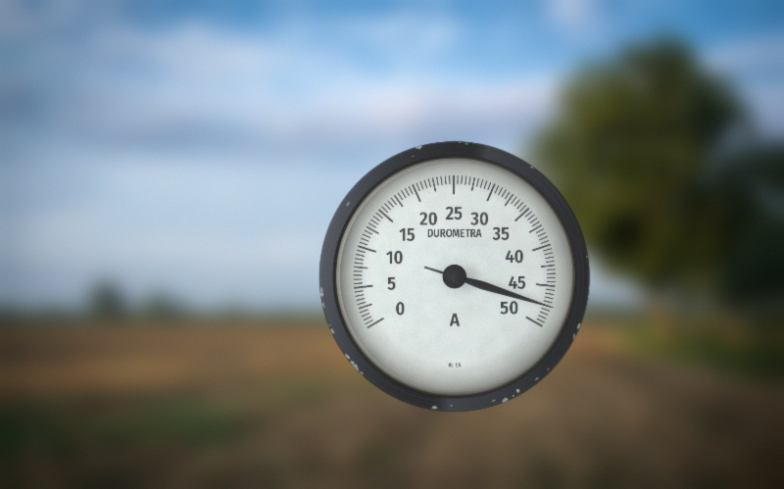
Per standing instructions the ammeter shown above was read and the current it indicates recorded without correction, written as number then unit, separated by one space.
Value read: 47.5 A
